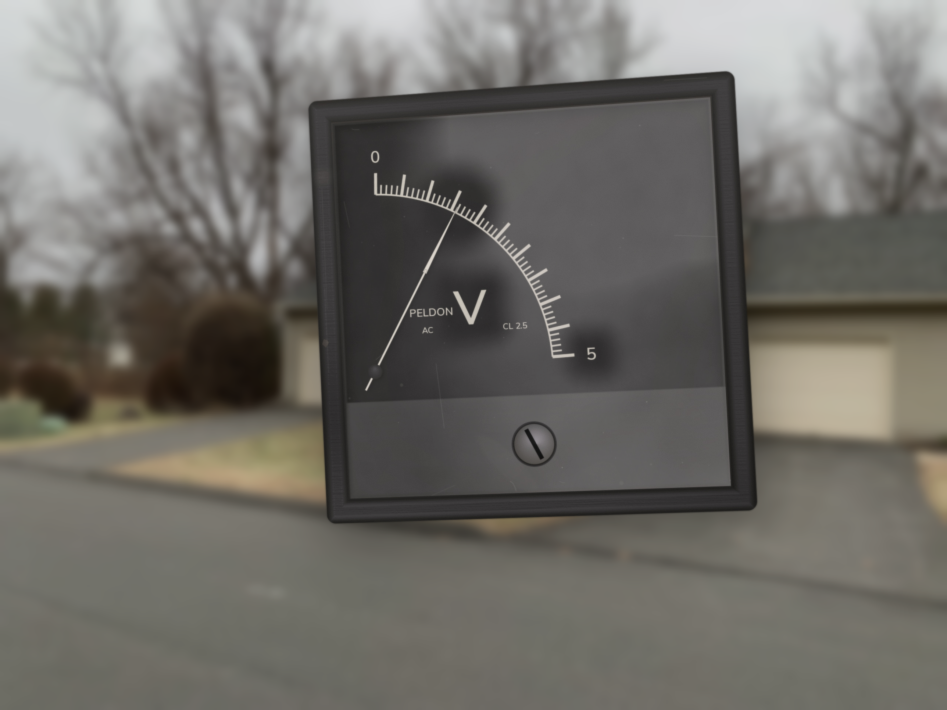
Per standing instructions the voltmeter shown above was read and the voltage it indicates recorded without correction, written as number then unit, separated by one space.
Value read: 1.6 V
